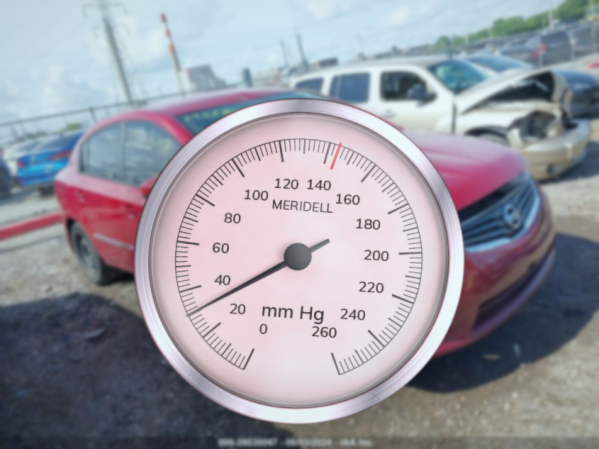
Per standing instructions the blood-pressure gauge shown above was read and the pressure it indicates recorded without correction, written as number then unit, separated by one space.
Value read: 30 mmHg
